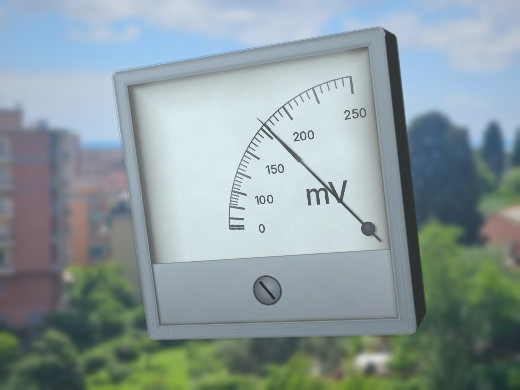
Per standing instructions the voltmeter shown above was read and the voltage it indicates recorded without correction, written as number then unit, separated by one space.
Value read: 180 mV
